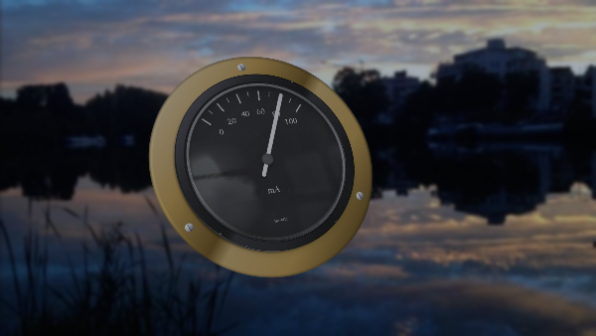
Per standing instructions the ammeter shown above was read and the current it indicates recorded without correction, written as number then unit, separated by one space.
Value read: 80 mA
